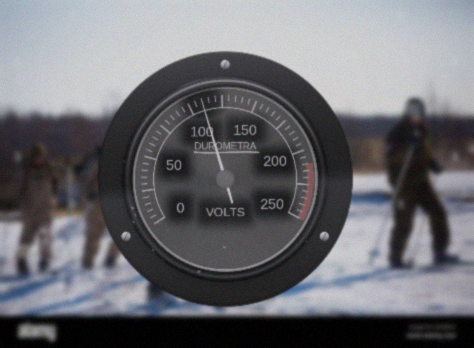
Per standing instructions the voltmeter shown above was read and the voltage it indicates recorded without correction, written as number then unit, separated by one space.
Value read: 110 V
